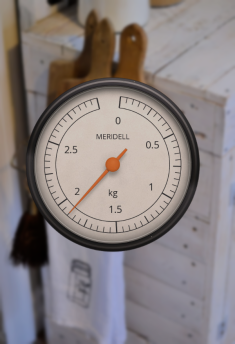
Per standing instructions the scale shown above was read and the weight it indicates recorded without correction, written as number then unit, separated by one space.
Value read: 1.9 kg
